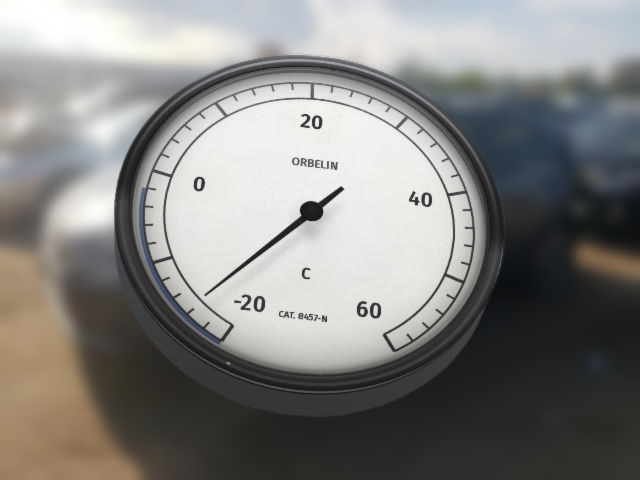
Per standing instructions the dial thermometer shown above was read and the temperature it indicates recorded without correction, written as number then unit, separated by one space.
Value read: -16 °C
